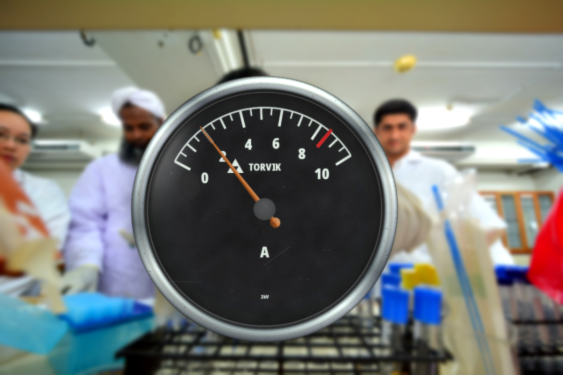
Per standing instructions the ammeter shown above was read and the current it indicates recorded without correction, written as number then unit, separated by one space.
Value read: 2 A
